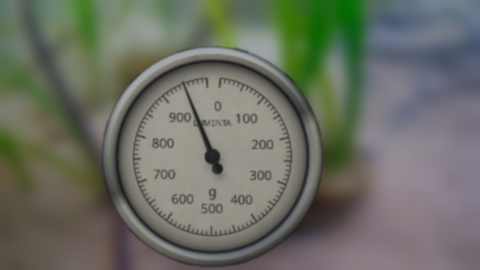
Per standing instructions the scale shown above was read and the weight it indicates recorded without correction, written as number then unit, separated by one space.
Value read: 950 g
